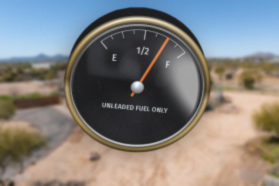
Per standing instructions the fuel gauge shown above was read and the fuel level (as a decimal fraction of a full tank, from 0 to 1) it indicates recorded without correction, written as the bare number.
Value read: 0.75
